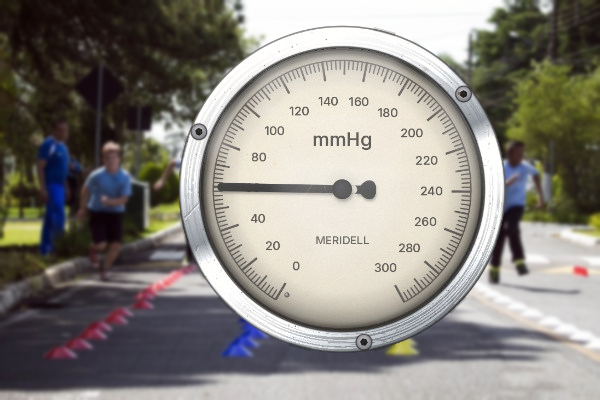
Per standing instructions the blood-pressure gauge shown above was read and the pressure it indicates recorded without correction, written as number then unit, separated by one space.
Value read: 60 mmHg
